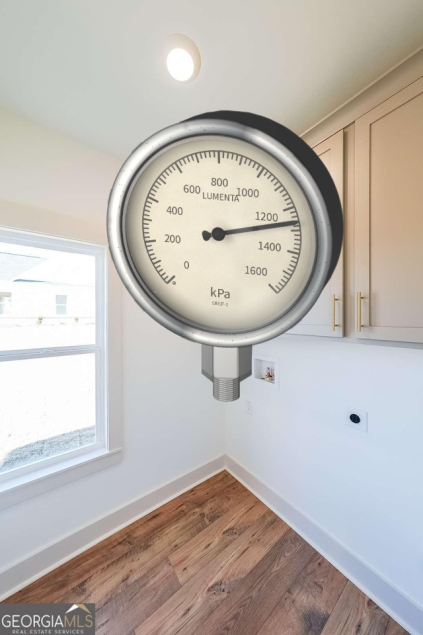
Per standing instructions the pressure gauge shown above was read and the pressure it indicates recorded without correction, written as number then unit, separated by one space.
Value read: 1260 kPa
